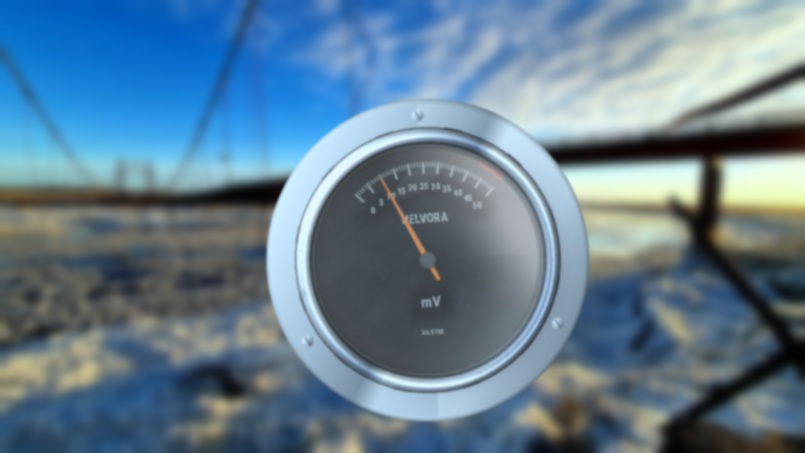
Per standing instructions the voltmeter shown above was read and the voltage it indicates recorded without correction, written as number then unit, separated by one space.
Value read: 10 mV
